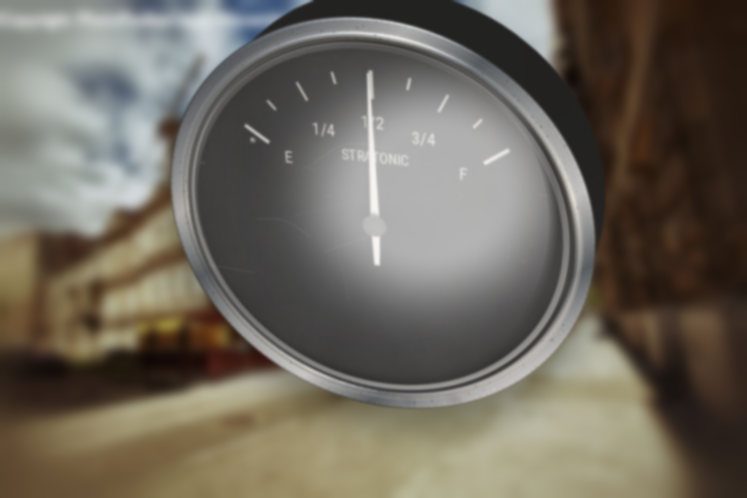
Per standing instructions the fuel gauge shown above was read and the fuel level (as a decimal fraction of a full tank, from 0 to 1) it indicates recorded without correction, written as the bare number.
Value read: 0.5
